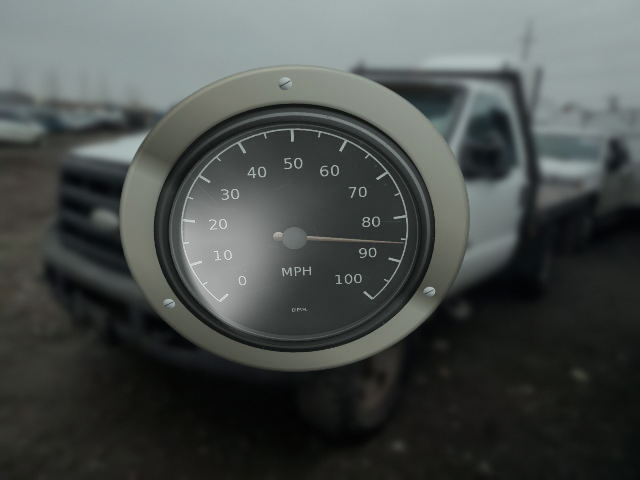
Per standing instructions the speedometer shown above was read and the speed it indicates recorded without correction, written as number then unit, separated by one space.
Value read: 85 mph
